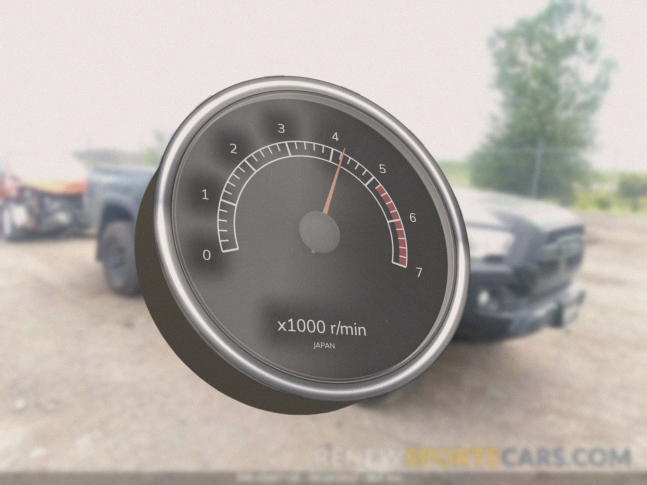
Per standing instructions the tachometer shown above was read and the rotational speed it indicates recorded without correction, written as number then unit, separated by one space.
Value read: 4200 rpm
